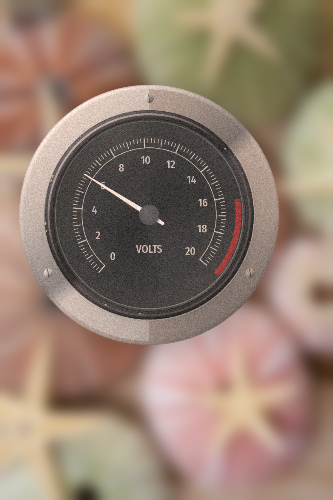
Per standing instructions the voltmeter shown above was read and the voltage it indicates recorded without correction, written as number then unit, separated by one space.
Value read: 6 V
